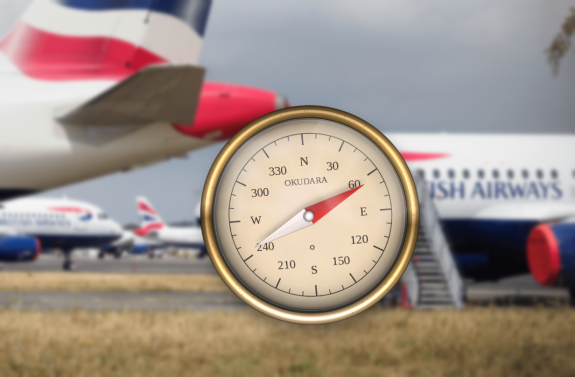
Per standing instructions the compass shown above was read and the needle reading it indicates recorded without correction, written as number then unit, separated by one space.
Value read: 65 °
